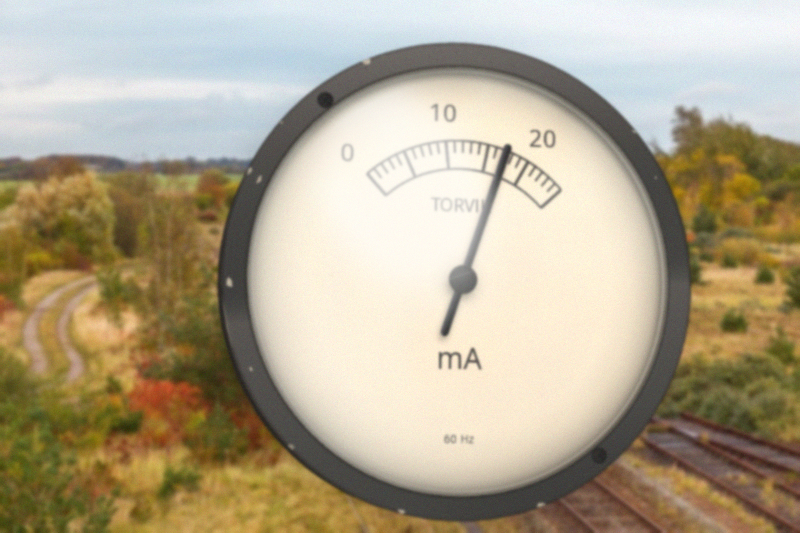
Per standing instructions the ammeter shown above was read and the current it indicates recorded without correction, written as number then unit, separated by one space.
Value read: 17 mA
